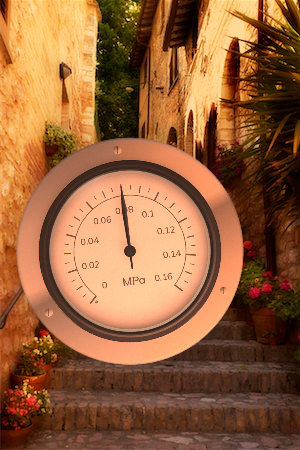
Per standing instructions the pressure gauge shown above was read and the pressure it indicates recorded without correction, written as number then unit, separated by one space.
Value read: 0.08 MPa
